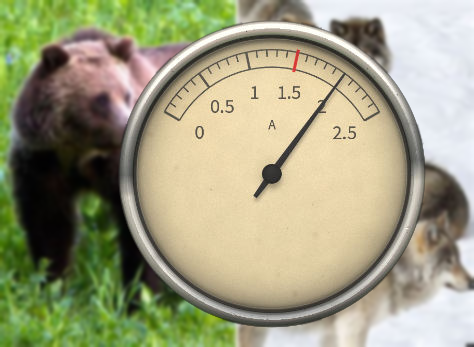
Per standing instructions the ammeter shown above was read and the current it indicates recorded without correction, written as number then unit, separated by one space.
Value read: 2 A
